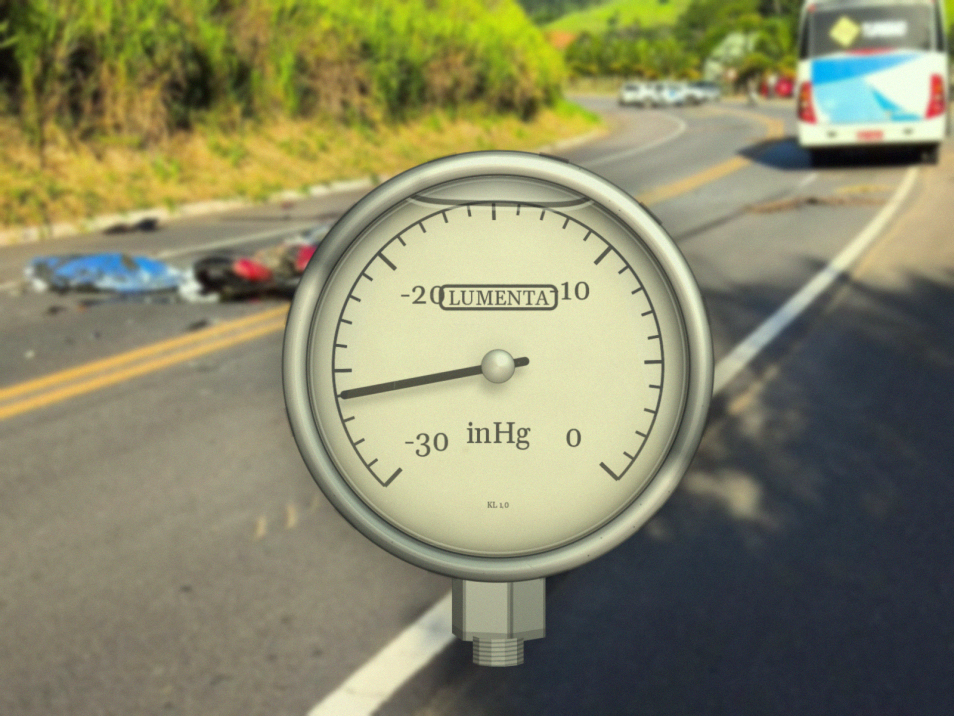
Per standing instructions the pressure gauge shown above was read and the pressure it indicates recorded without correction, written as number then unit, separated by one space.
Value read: -26 inHg
